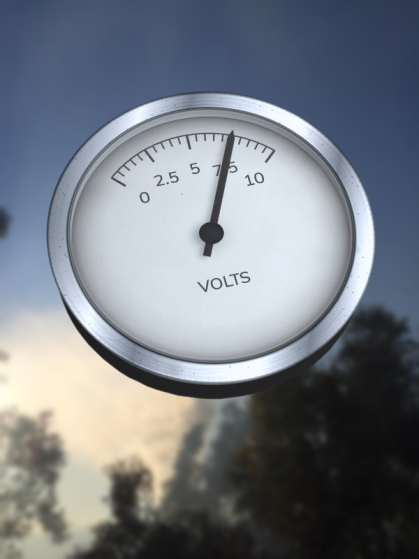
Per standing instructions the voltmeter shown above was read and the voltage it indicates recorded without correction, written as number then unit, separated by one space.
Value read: 7.5 V
